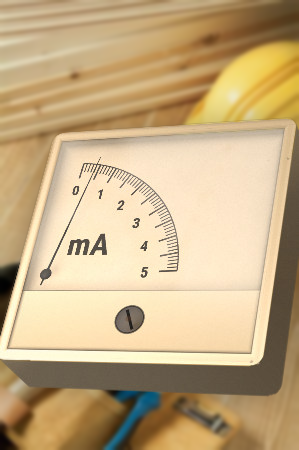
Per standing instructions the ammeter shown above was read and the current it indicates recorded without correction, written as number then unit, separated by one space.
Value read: 0.5 mA
